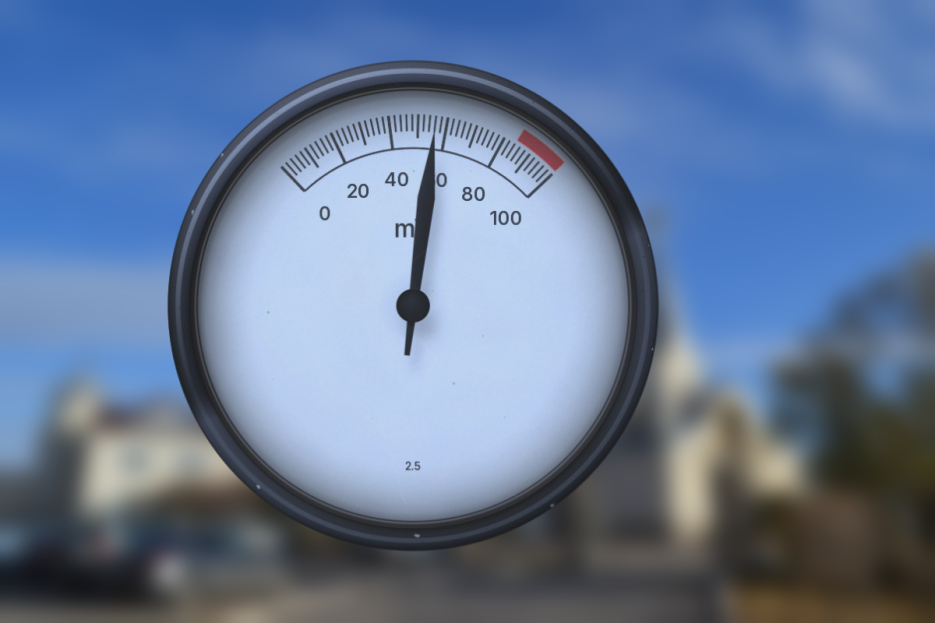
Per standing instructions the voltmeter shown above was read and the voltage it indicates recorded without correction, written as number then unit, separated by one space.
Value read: 56 mV
